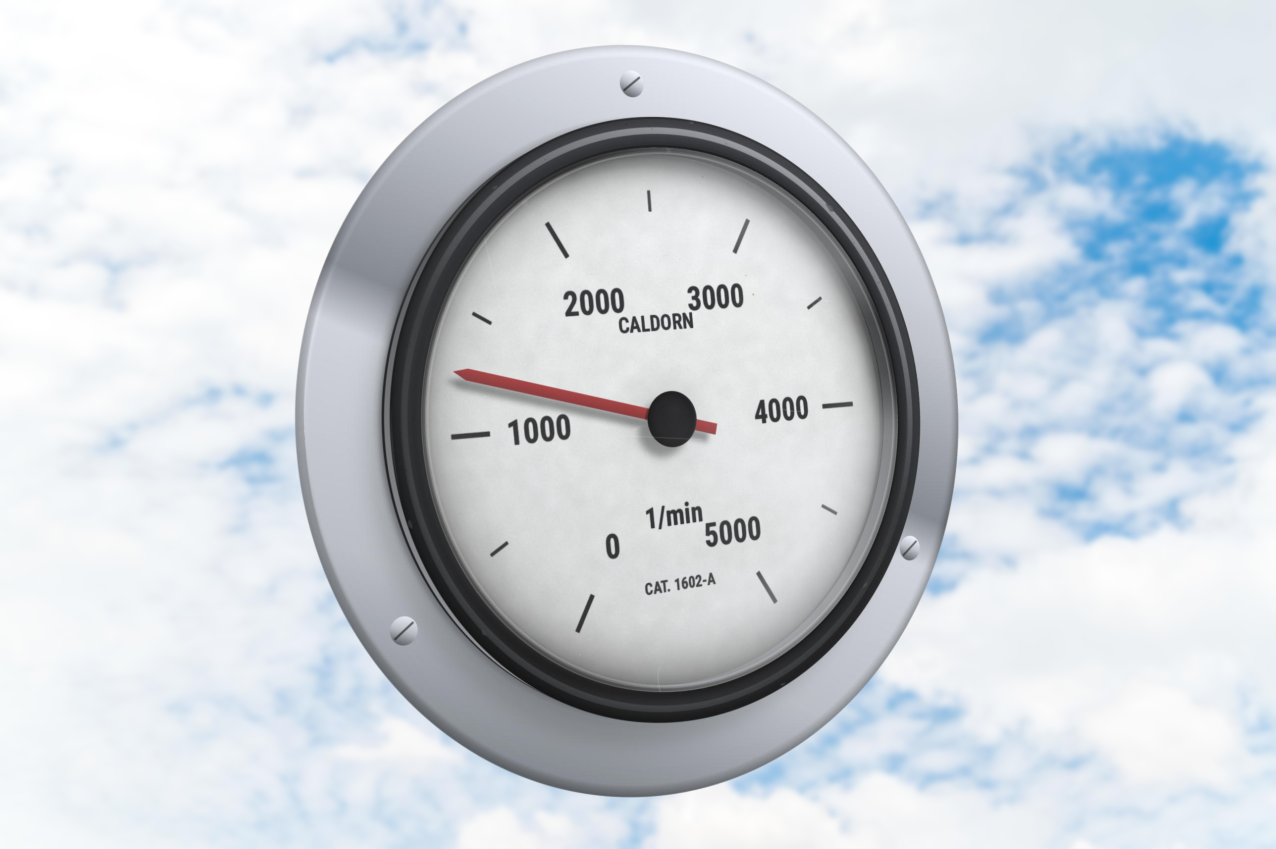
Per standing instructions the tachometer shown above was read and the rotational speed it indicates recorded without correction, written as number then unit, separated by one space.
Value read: 1250 rpm
